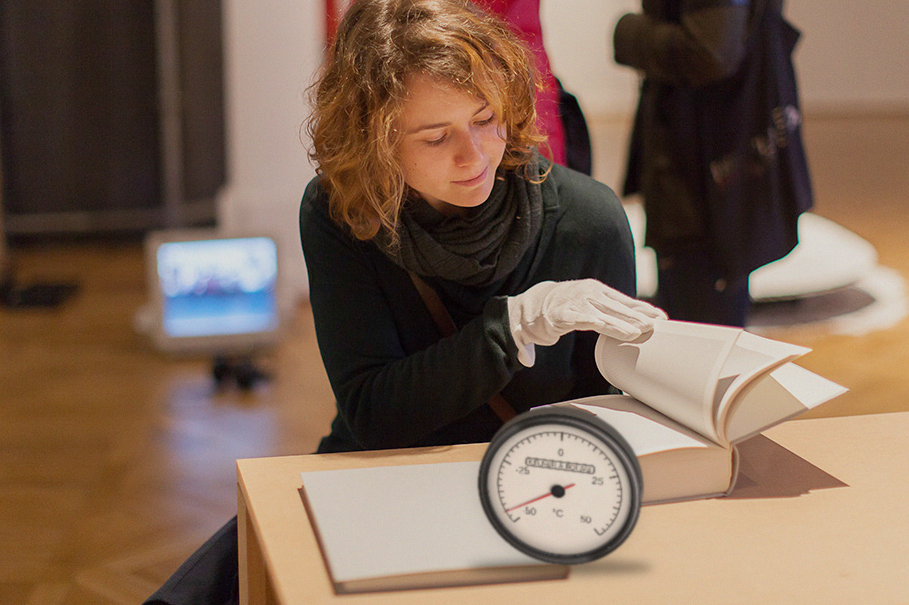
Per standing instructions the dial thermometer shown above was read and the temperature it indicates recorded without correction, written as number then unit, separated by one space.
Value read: -45 °C
